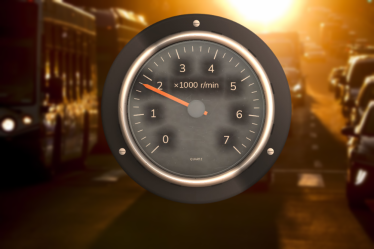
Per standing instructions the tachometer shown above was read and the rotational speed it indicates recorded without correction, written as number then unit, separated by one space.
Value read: 1800 rpm
